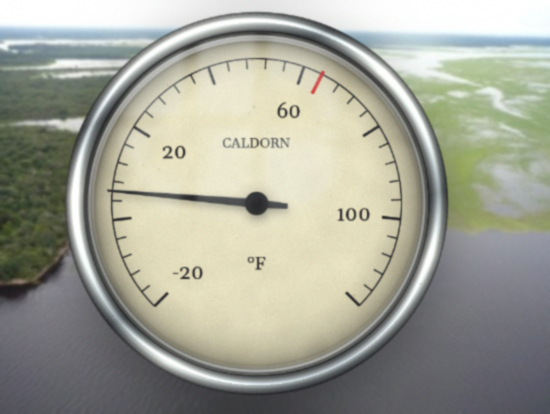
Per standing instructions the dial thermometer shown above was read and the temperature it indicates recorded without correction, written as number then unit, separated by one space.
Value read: 6 °F
